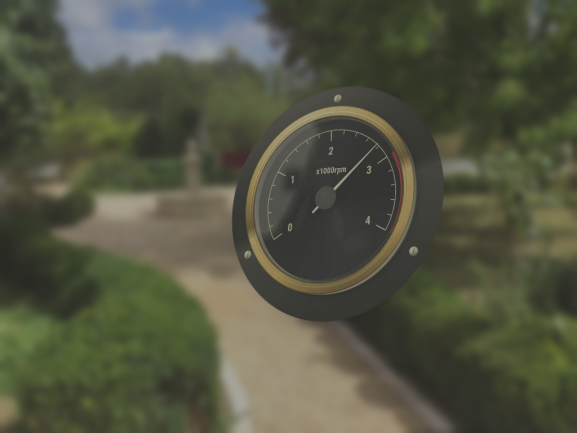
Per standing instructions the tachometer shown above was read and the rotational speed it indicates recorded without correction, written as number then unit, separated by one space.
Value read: 2800 rpm
